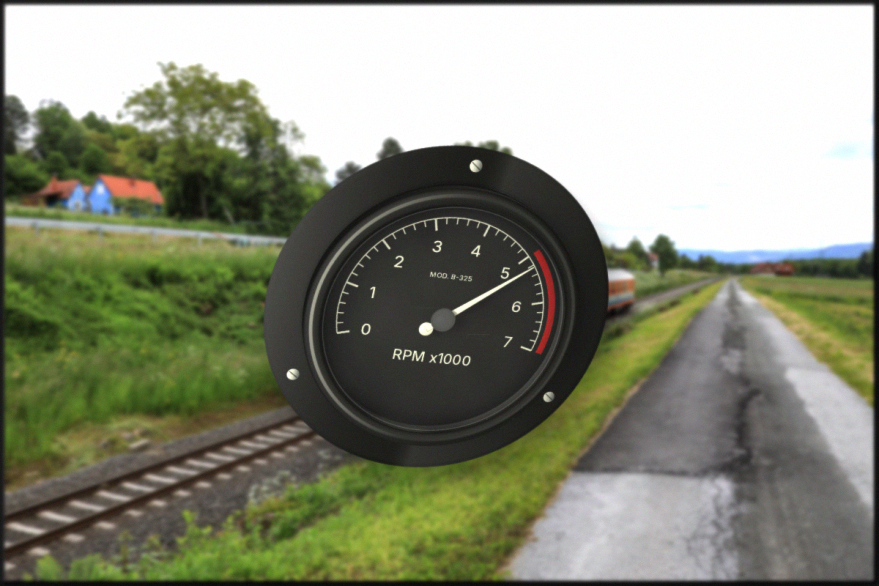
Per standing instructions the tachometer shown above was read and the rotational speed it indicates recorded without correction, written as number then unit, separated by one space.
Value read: 5200 rpm
